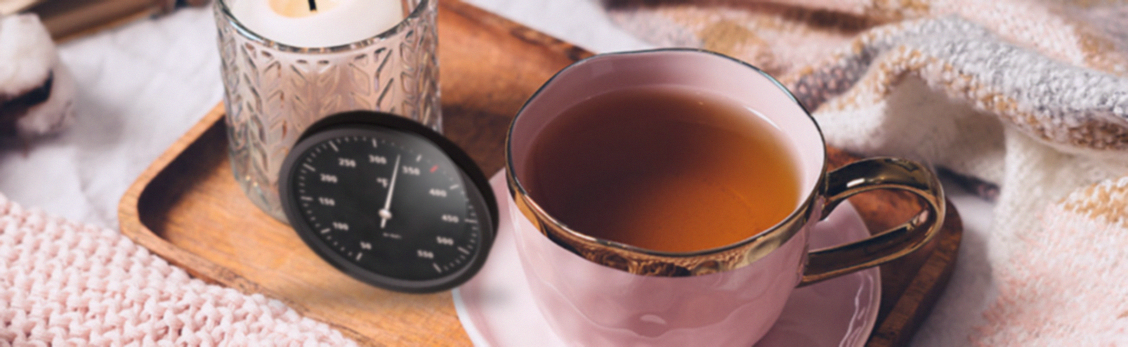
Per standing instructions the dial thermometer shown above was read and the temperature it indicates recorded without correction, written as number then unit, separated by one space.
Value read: 330 °F
